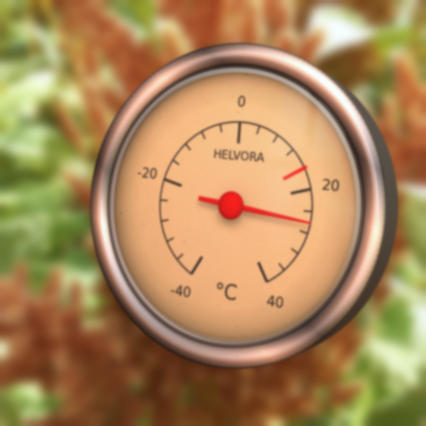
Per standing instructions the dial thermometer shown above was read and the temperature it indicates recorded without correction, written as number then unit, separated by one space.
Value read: 26 °C
